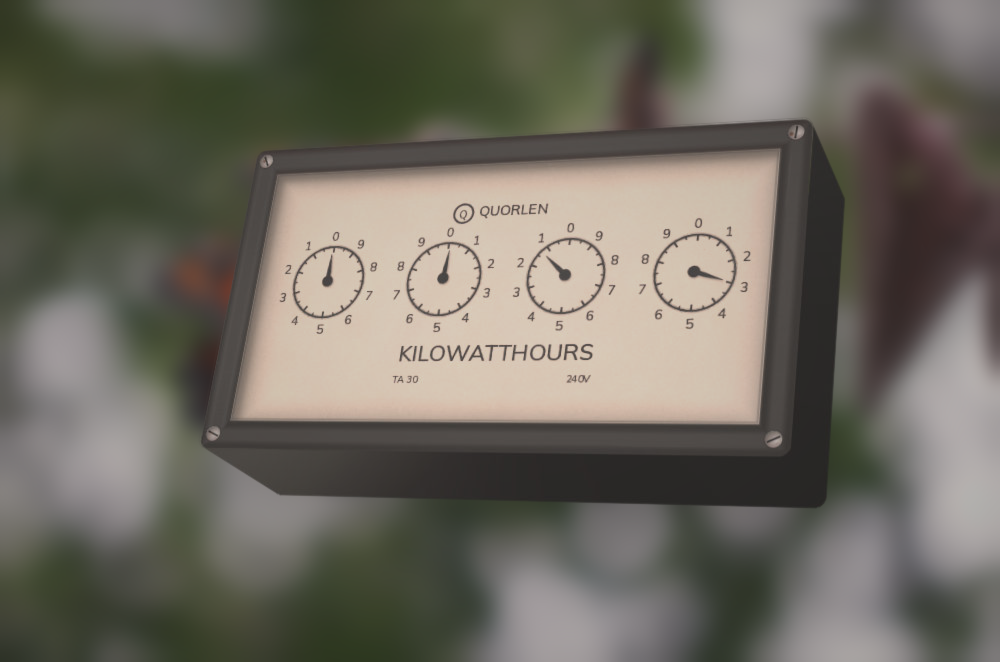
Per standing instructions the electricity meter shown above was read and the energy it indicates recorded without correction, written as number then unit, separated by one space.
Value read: 13 kWh
